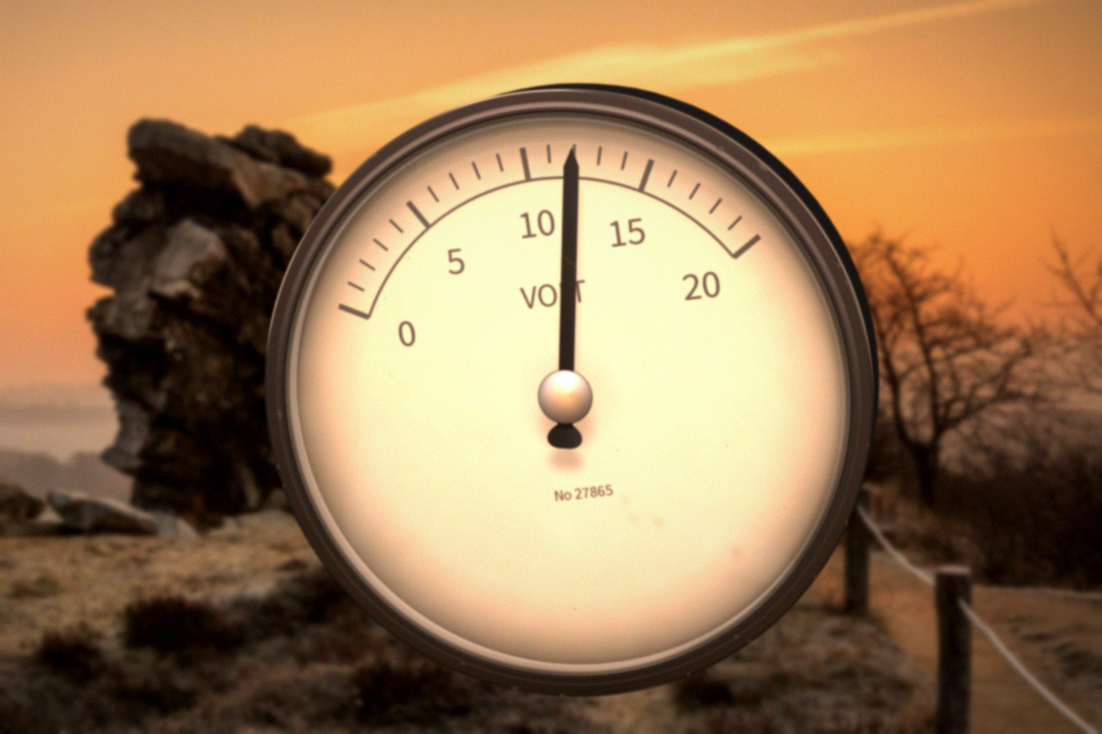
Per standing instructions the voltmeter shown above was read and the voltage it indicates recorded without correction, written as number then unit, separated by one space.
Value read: 12 V
